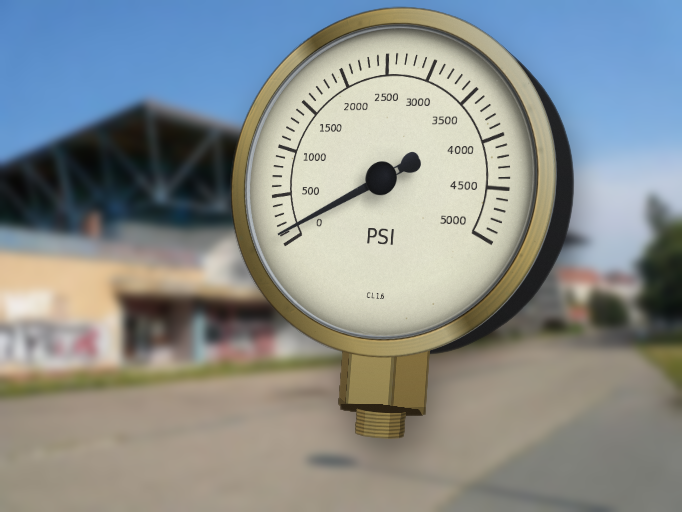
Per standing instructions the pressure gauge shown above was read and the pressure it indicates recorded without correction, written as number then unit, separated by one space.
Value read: 100 psi
